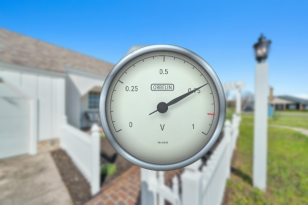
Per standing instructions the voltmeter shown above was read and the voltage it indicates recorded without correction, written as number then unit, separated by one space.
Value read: 0.75 V
